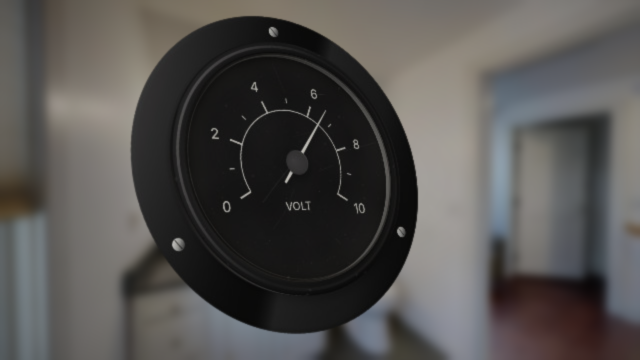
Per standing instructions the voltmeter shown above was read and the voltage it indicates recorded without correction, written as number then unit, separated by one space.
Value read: 6.5 V
